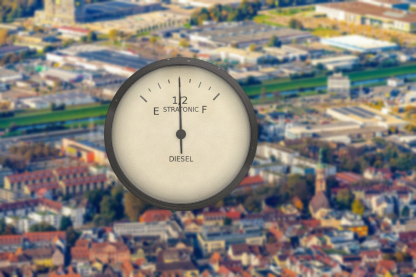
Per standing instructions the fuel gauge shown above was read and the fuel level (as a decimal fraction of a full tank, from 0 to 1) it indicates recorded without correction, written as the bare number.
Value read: 0.5
